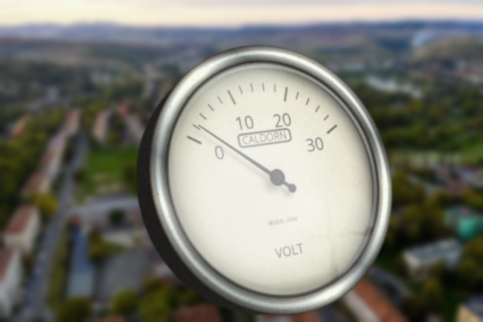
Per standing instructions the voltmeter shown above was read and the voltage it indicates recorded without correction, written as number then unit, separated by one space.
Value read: 2 V
